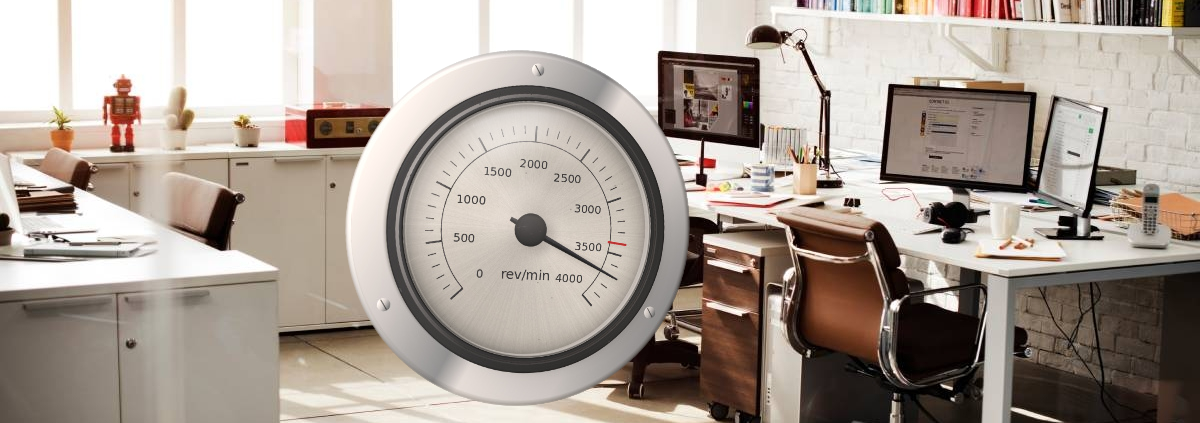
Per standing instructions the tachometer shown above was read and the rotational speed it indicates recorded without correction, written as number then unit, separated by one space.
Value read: 3700 rpm
